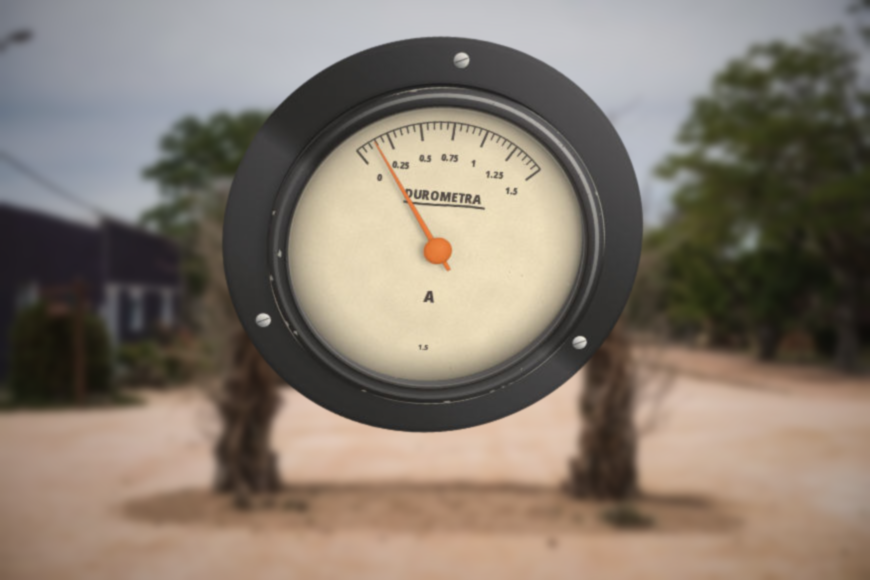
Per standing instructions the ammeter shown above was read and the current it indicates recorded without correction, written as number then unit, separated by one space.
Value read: 0.15 A
